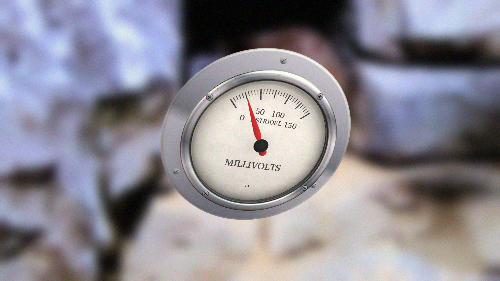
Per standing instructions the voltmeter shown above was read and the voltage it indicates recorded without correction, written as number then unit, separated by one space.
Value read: 25 mV
